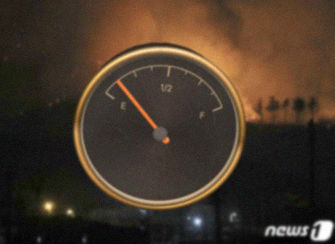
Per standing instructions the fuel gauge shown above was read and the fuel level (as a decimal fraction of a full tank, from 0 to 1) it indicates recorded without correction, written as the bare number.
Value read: 0.125
